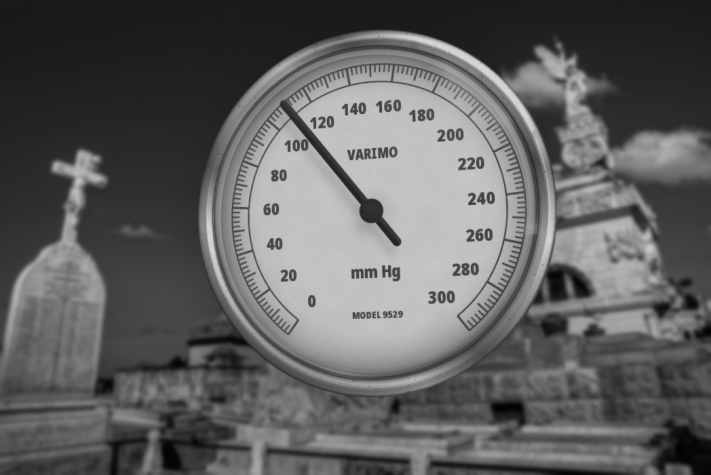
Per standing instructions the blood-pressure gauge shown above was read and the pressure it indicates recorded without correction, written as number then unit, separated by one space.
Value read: 110 mmHg
